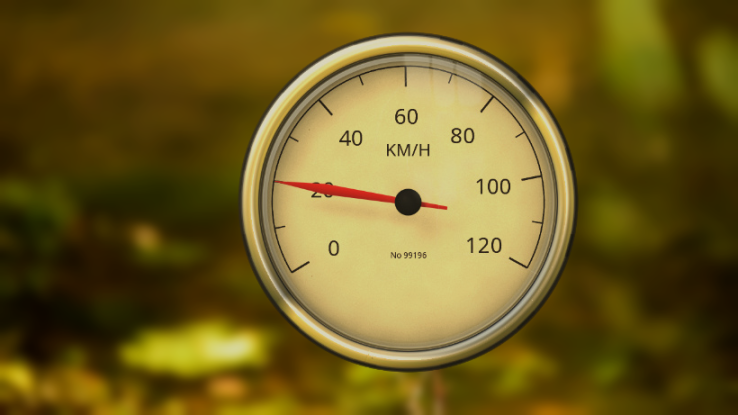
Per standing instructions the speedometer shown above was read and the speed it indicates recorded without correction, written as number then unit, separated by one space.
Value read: 20 km/h
